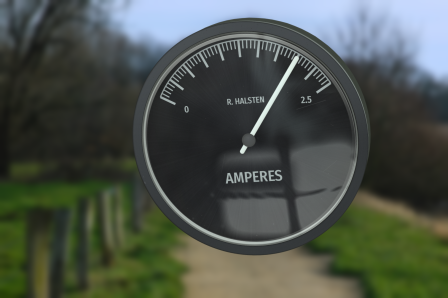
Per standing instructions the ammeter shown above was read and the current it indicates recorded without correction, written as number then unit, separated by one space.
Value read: 2 A
